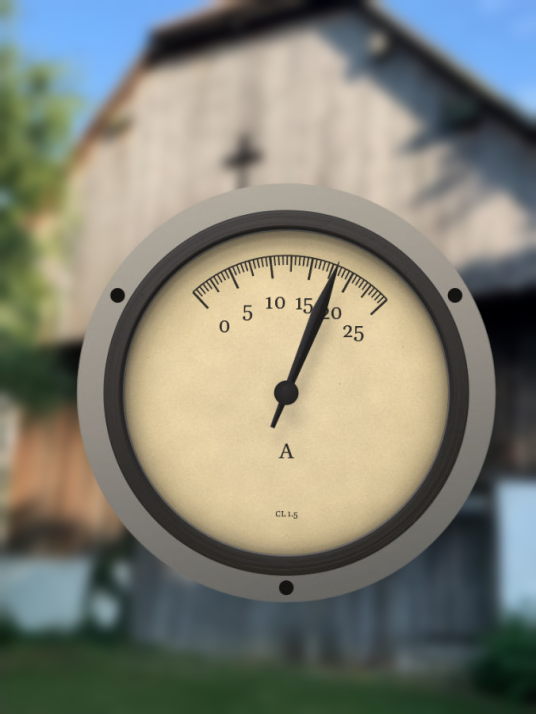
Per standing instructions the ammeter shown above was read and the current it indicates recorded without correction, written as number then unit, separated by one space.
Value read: 18 A
